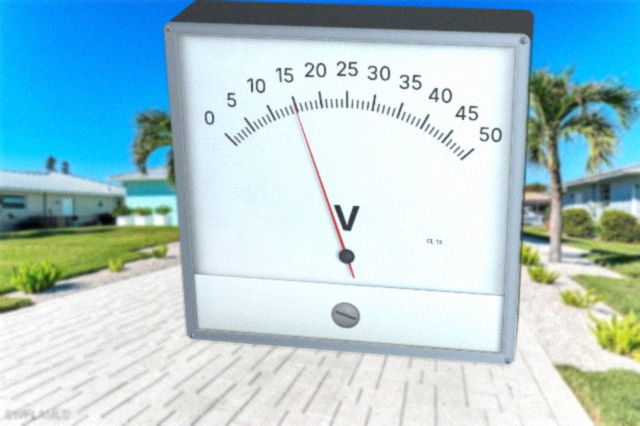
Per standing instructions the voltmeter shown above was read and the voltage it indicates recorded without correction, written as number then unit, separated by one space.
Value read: 15 V
